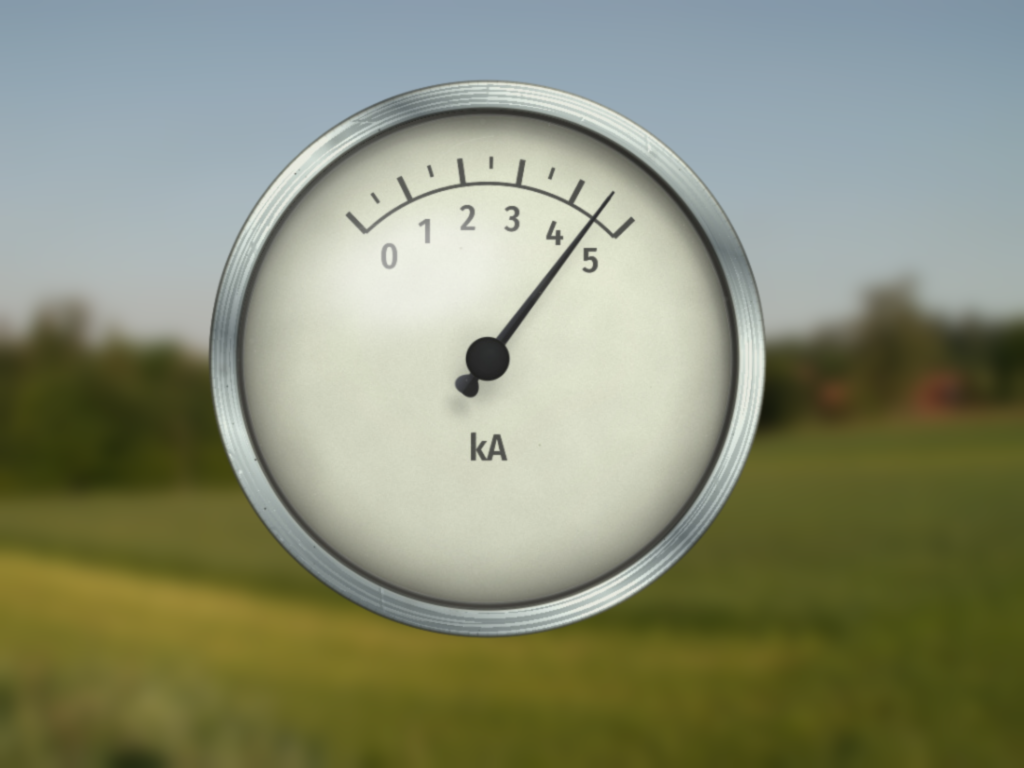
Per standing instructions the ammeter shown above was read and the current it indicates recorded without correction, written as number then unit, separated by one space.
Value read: 4.5 kA
